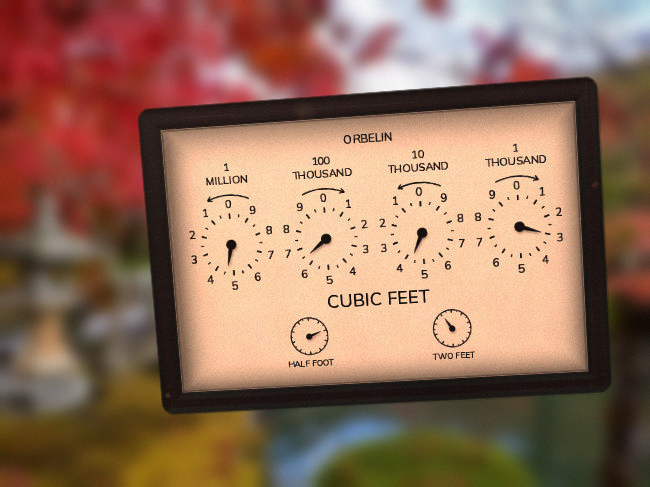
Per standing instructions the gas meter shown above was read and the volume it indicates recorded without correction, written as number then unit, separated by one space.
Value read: 464300 ft³
